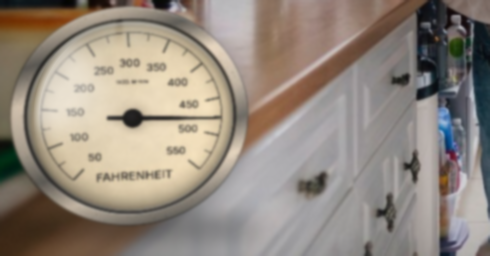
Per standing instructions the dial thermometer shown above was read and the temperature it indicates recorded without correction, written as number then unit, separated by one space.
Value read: 475 °F
